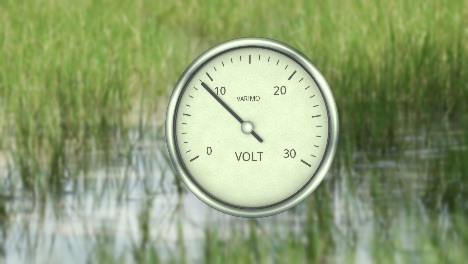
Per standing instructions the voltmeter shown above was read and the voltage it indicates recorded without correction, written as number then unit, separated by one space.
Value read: 9 V
